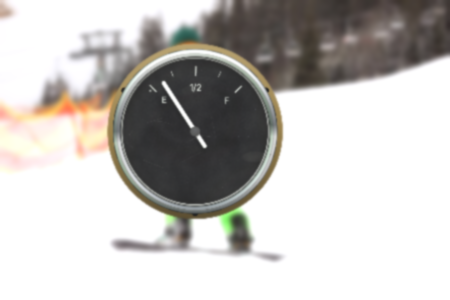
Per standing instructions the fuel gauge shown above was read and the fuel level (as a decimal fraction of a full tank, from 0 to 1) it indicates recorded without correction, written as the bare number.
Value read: 0.125
